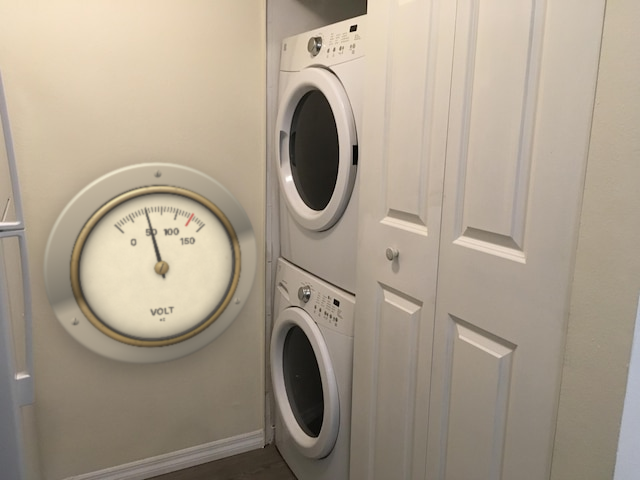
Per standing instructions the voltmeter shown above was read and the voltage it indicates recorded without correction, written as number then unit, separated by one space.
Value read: 50 V
